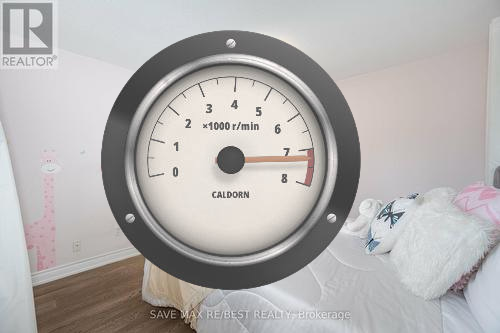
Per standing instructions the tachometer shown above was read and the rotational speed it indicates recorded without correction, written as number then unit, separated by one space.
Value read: 7250 rpm
